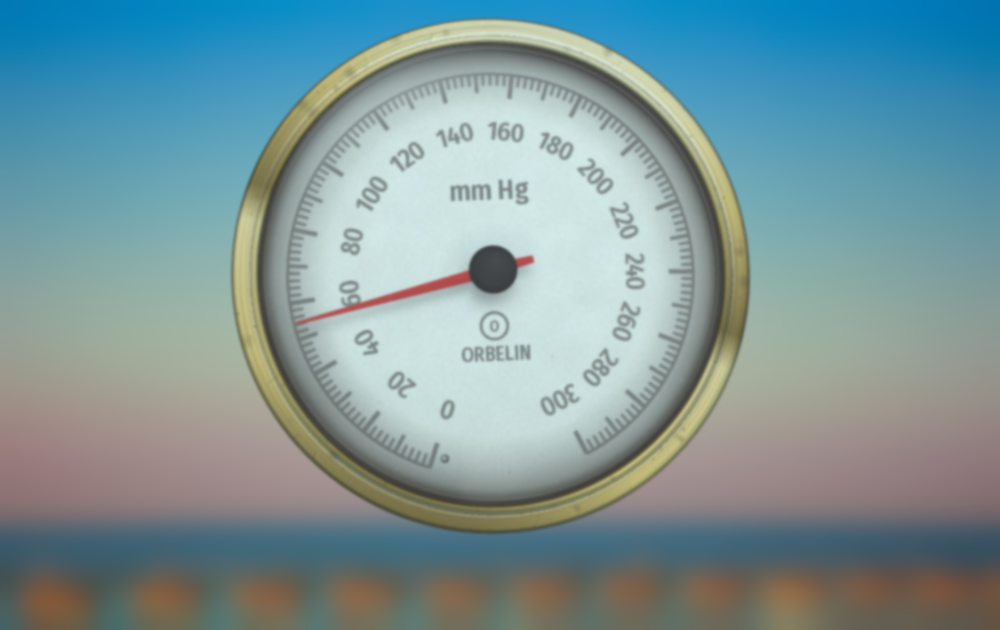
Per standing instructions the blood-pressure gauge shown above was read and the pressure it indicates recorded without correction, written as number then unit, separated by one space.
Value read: 54 mmHg
